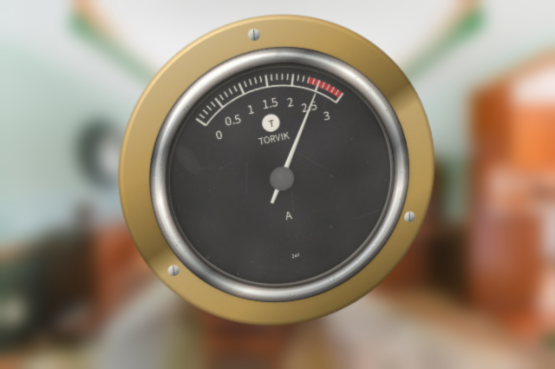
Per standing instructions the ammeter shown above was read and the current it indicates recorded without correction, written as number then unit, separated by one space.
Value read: 2.5 A
